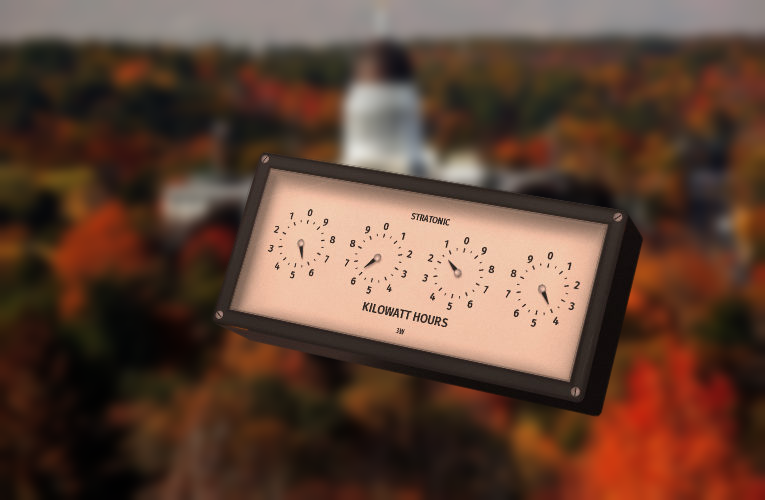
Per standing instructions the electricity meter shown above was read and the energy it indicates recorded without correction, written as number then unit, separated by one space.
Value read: 5614 kWh
